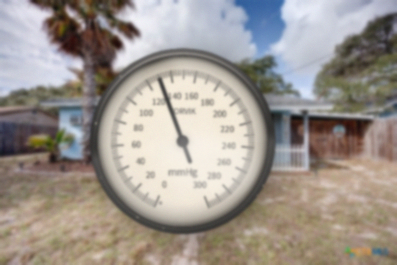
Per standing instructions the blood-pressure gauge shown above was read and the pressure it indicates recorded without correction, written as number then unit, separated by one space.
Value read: 130 mmHg
